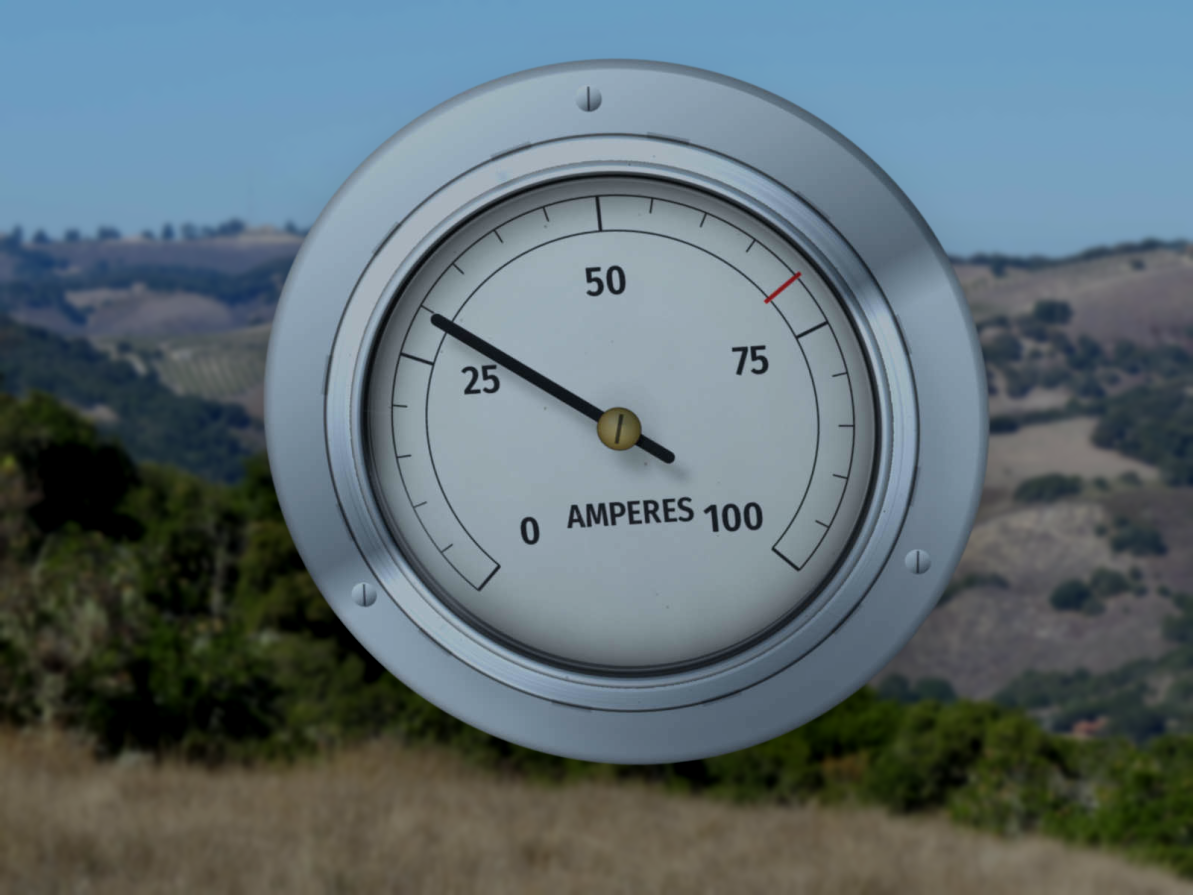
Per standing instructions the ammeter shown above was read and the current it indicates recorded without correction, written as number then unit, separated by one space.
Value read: 30 A
